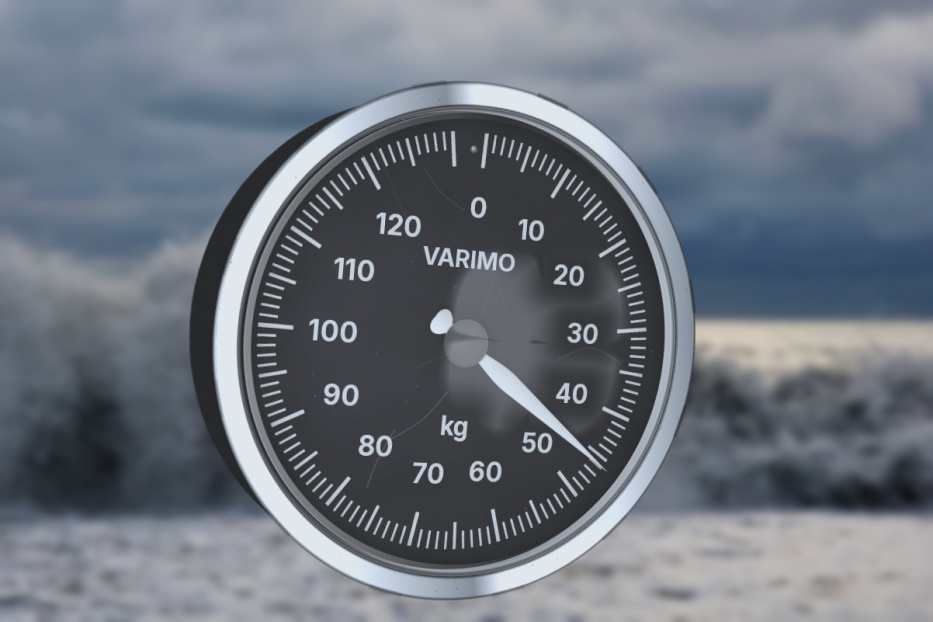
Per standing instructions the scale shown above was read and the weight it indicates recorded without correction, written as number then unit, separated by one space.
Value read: 46 kg
